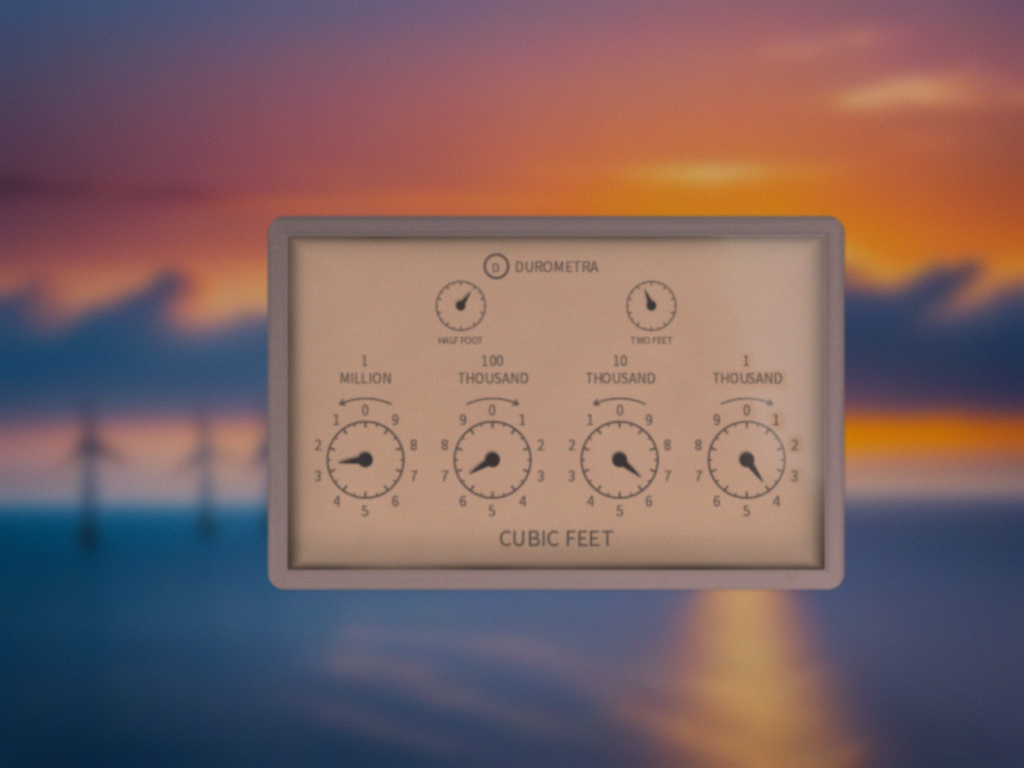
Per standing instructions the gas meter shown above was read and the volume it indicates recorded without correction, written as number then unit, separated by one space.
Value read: 266400 ft³
